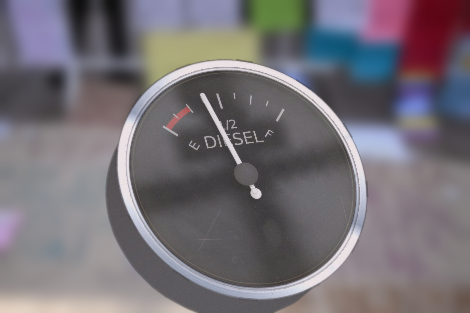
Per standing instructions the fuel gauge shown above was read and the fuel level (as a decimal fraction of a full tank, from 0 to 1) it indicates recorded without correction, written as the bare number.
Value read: 0.375
